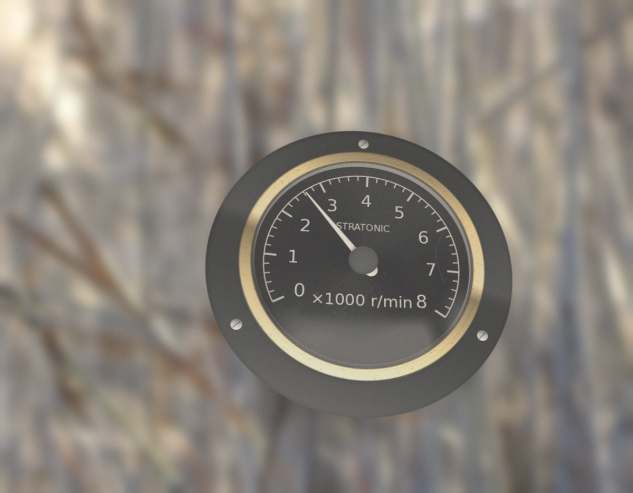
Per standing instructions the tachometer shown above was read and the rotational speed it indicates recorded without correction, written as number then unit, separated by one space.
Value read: 2600 rpm
